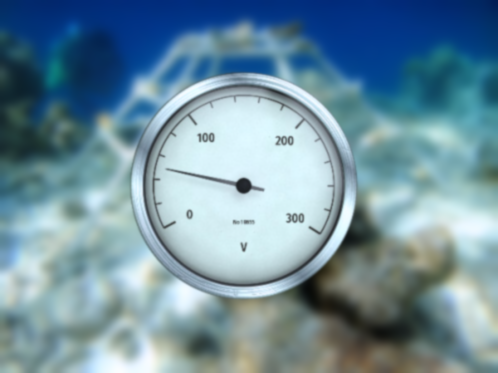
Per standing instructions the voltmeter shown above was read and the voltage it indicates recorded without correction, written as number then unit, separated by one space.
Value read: 50 V
